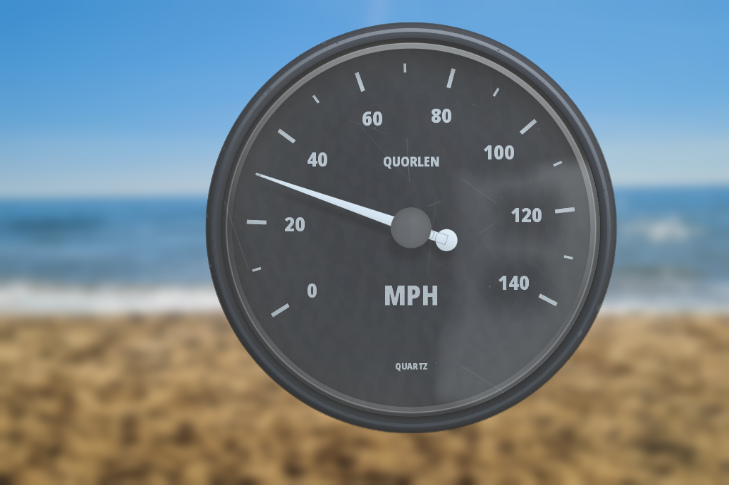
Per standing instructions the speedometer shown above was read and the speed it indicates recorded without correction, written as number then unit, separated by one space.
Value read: 30 mph
